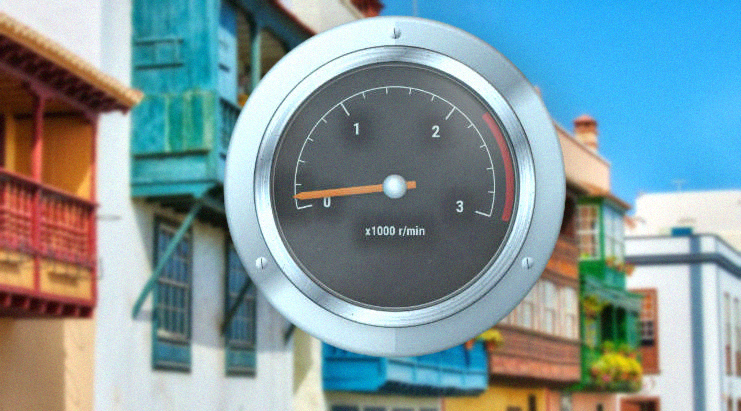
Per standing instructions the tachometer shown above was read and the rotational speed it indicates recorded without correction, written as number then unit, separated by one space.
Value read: 100 rpm
